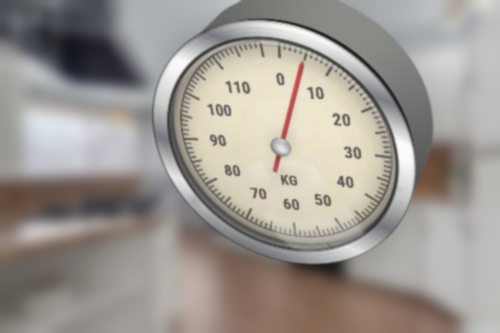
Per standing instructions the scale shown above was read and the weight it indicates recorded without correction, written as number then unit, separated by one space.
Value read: 5 kg
